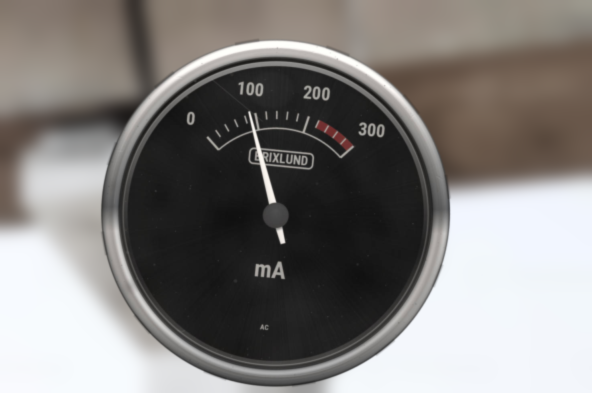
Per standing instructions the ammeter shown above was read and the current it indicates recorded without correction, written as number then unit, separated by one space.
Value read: 90 mA
